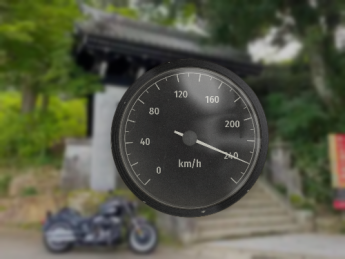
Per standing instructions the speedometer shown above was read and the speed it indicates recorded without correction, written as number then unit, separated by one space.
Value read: 240 km/h
